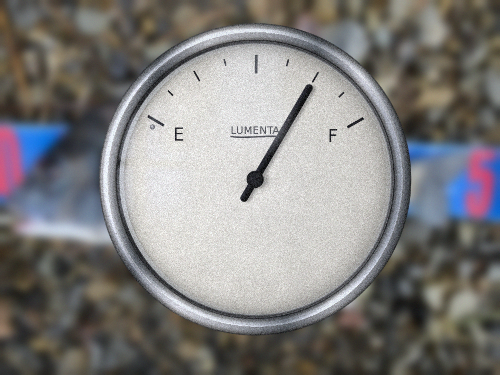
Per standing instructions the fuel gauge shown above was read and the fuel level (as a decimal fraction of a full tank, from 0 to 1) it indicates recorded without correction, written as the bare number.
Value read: 0.75
